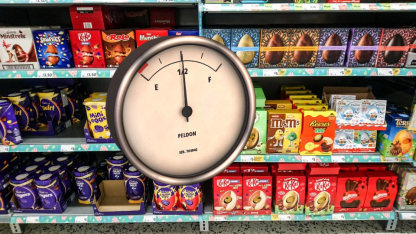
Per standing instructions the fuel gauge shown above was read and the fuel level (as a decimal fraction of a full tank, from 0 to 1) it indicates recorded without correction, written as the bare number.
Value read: 0.5
